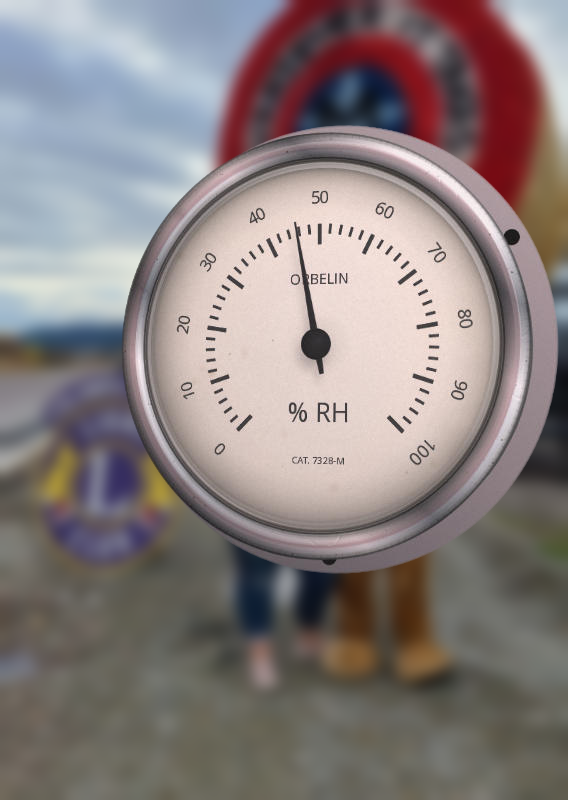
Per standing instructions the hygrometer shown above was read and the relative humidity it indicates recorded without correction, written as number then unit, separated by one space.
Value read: 46 %
